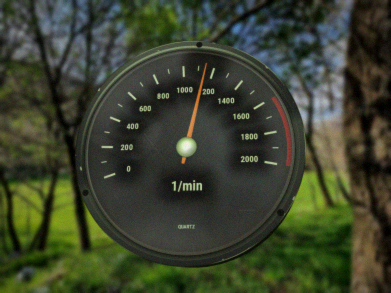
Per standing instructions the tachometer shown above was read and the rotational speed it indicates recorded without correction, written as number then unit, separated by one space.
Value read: 1150 rpm
